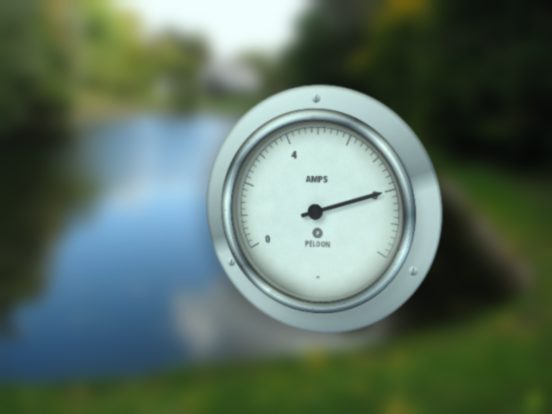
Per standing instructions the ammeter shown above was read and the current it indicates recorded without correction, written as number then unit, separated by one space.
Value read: 8 A
